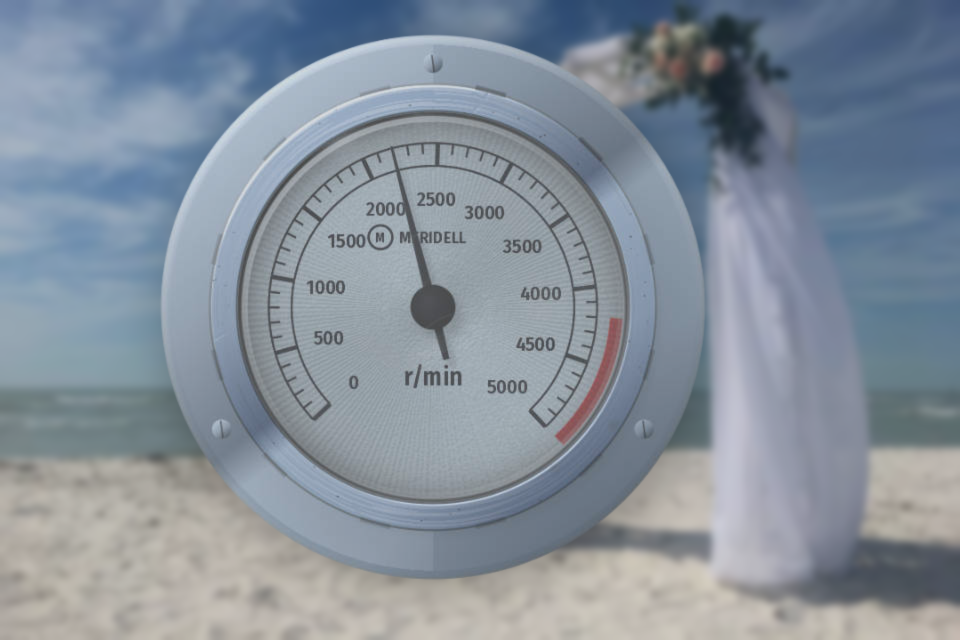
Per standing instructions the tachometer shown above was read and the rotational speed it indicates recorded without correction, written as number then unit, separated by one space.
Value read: 2200 rpm
